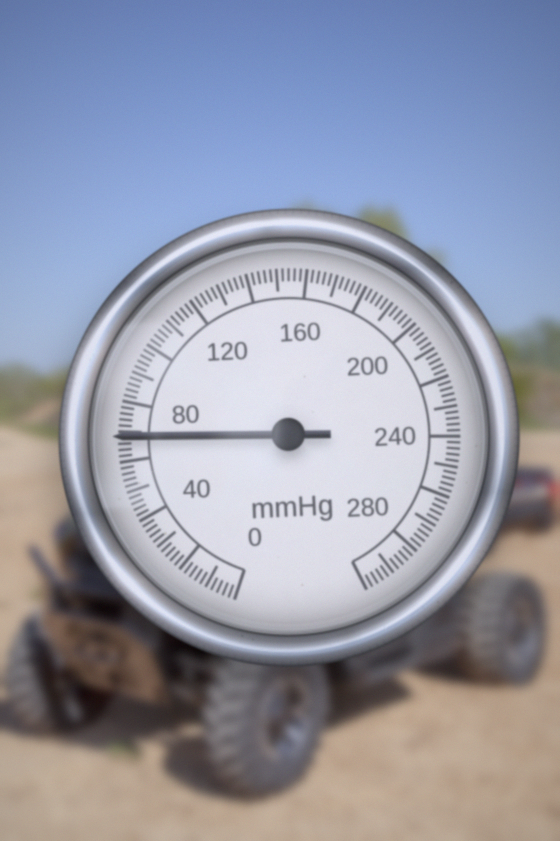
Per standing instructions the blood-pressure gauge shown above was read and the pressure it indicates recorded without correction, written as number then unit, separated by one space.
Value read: 68 mmHg
